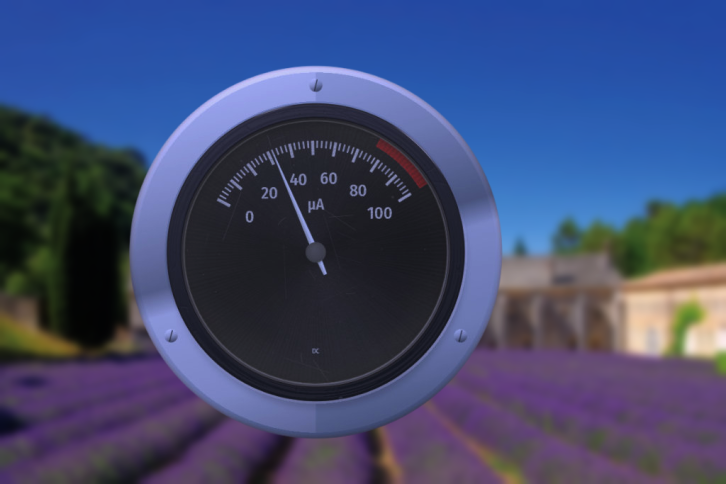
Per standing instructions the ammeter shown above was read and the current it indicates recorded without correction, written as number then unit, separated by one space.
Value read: 32 µA
